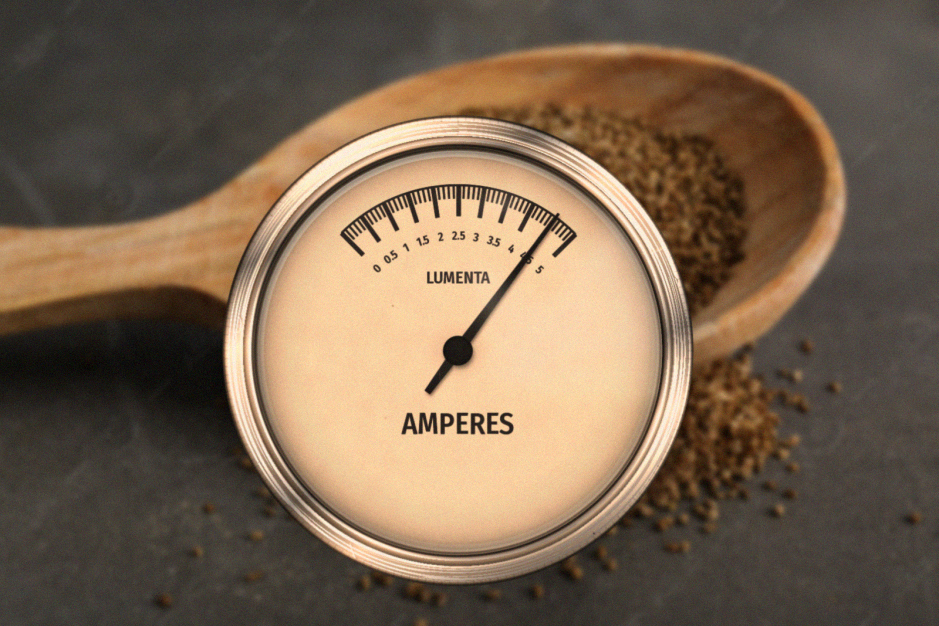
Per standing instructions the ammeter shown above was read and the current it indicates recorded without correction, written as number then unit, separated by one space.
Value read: 4.5 A
